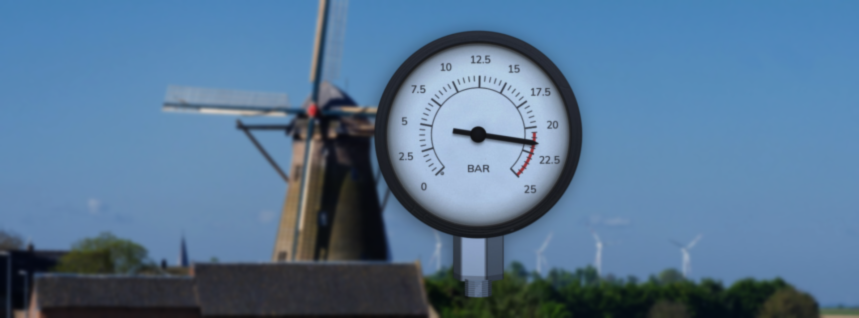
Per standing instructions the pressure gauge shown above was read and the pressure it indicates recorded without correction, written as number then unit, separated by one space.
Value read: 21.5 bar
